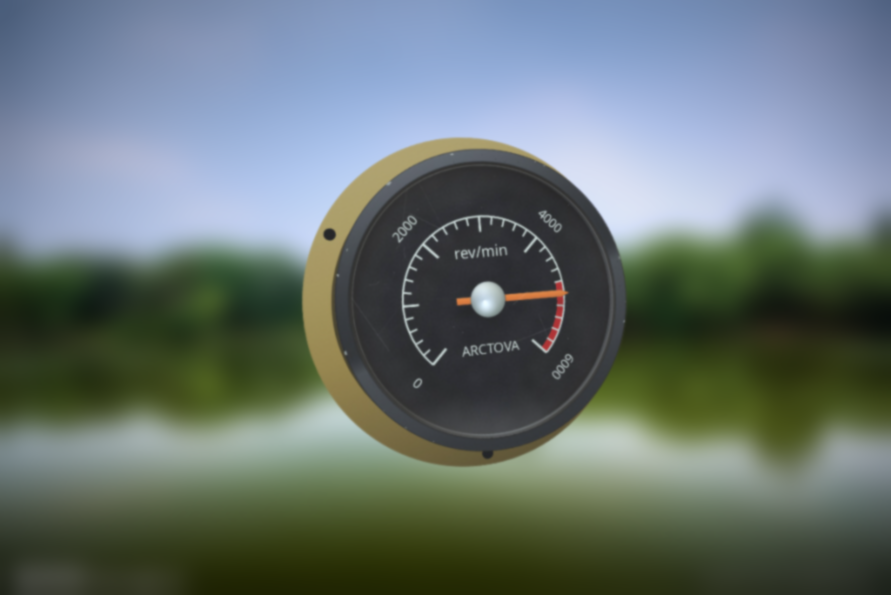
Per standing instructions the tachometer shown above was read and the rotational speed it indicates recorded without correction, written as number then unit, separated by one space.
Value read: 5000 rpm
